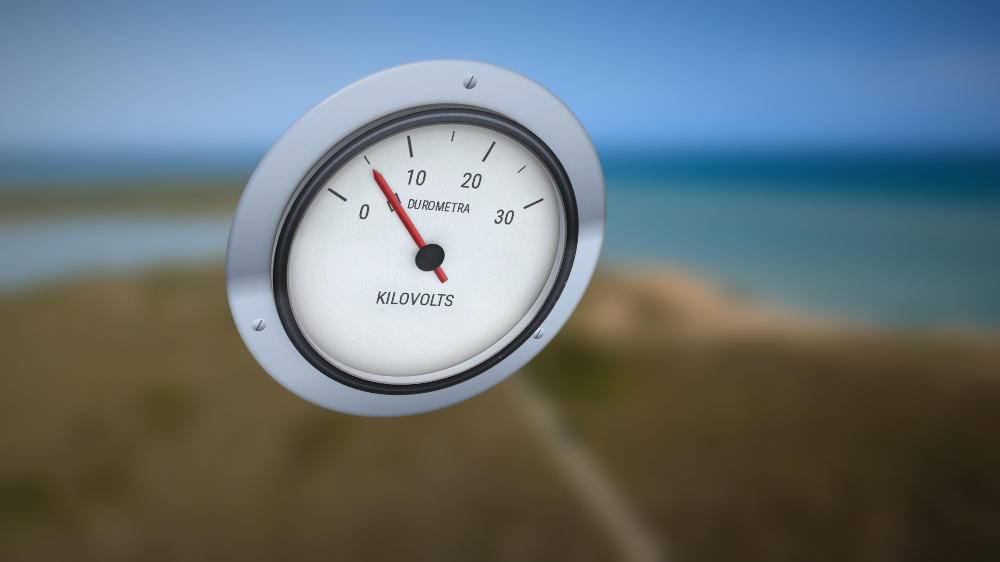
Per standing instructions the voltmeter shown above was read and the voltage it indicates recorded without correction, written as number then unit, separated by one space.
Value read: 5 kV
